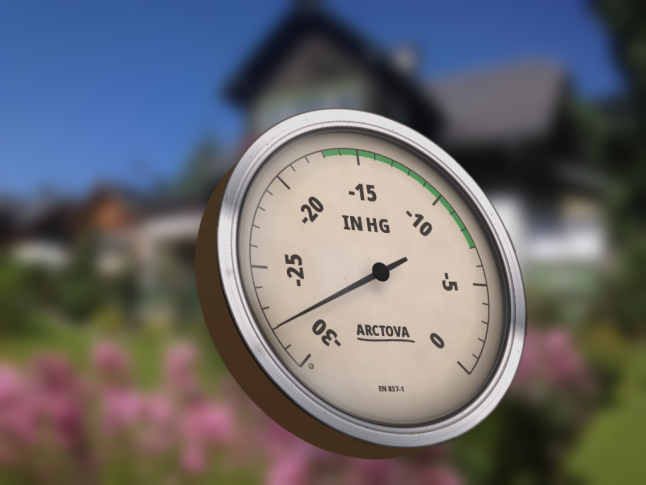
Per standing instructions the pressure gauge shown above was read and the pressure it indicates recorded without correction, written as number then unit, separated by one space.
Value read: -28 inHg
